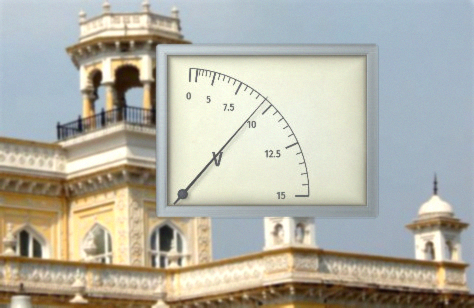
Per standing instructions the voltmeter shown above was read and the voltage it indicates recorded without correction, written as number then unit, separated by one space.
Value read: 9.5 V
